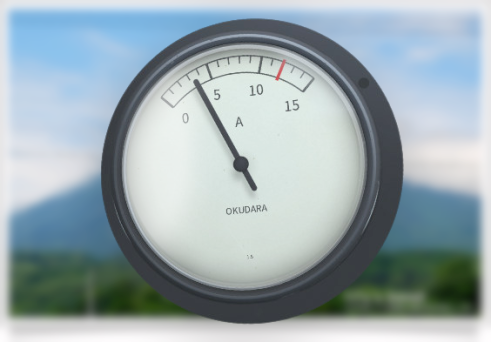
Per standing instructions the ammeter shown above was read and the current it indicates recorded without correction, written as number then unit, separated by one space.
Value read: 3.5 A
